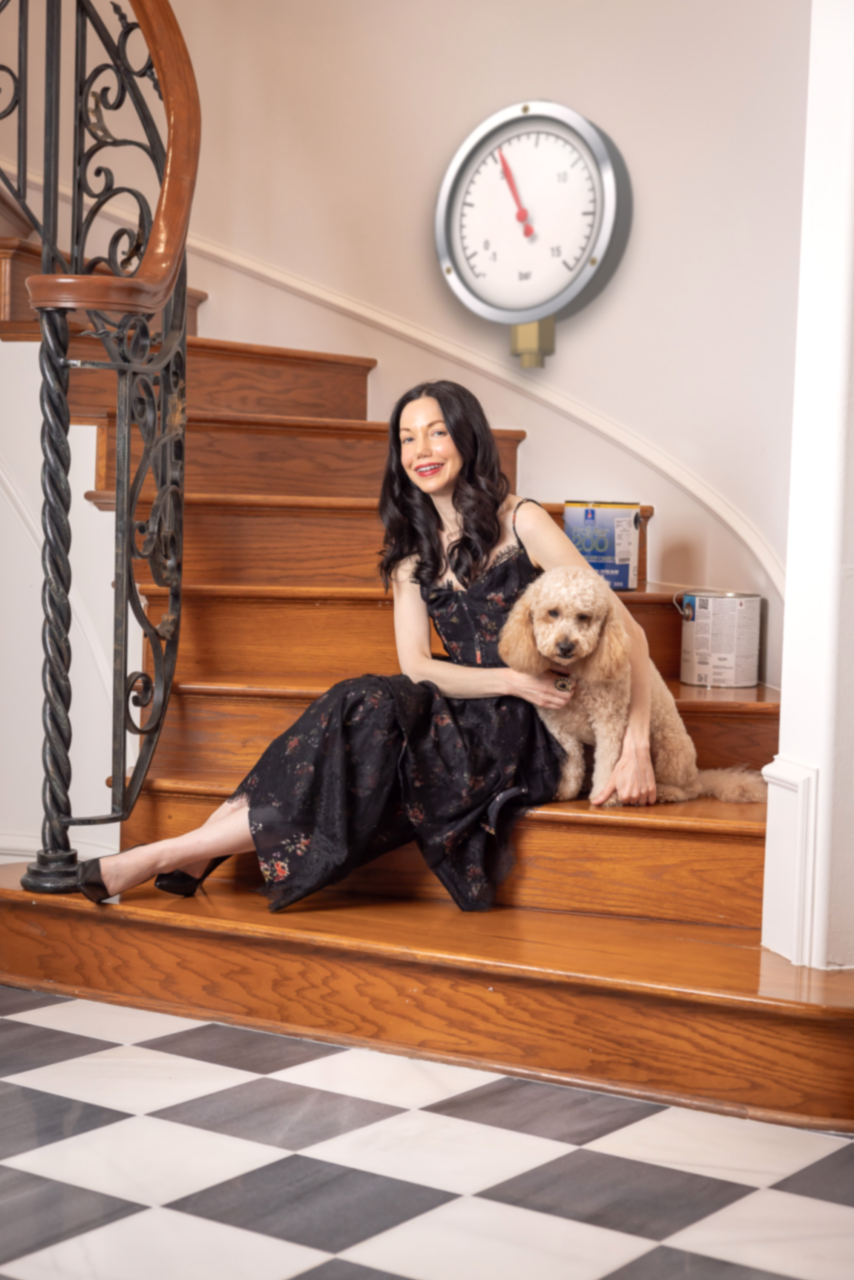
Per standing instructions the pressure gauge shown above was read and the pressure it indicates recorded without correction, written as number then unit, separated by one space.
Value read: 5.5 bar
